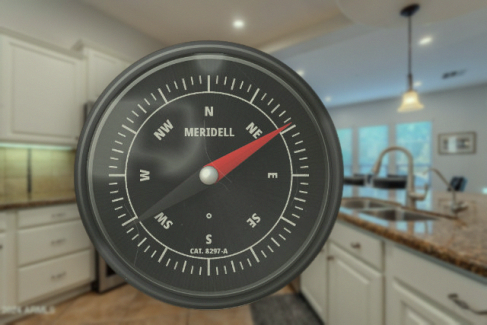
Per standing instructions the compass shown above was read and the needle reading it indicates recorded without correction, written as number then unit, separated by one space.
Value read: 57.5 °
